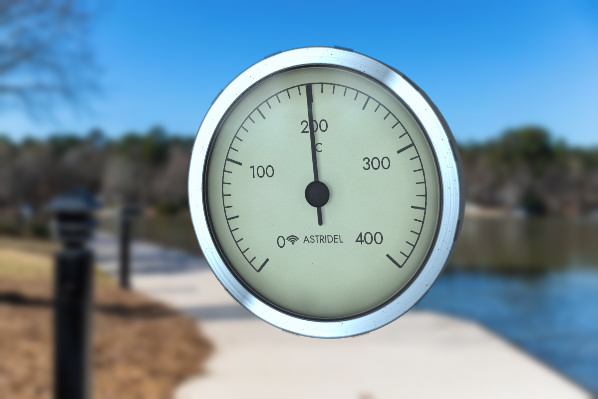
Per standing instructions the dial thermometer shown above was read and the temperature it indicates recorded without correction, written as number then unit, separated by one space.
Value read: 200 °C
